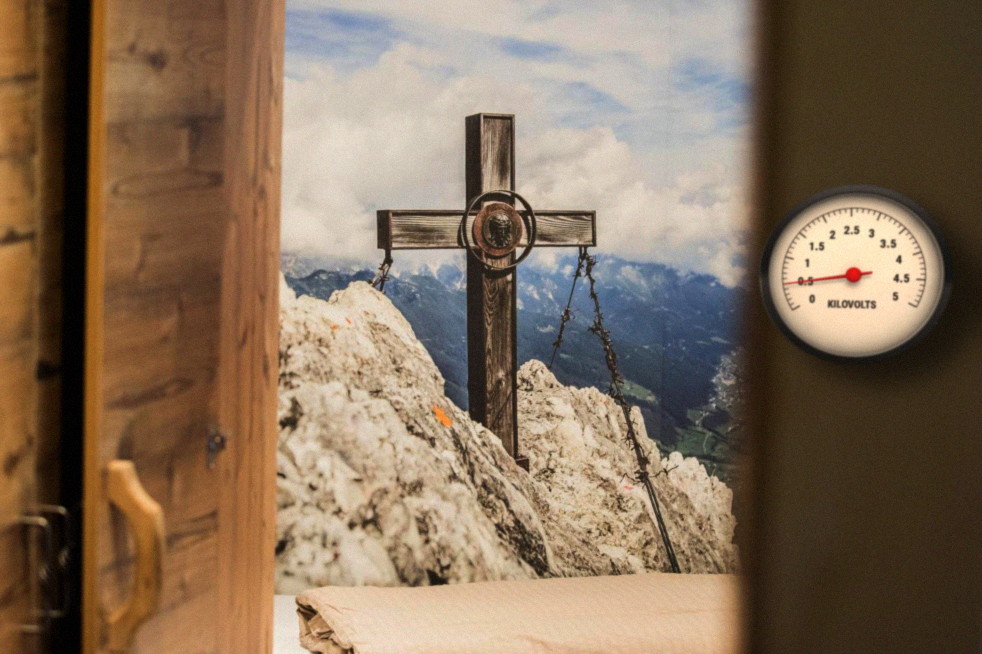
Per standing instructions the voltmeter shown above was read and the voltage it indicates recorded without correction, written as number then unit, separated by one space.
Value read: 0.5 kV
